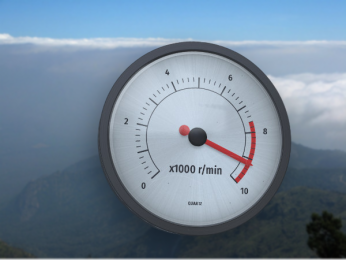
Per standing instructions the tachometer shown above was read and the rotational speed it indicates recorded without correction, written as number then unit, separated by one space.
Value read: 9200 rpm
